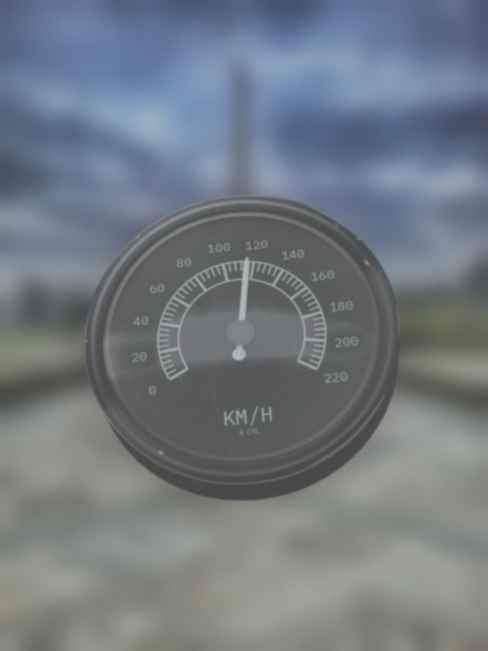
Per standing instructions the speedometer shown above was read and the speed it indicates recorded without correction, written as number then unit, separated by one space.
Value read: 116 km/h
